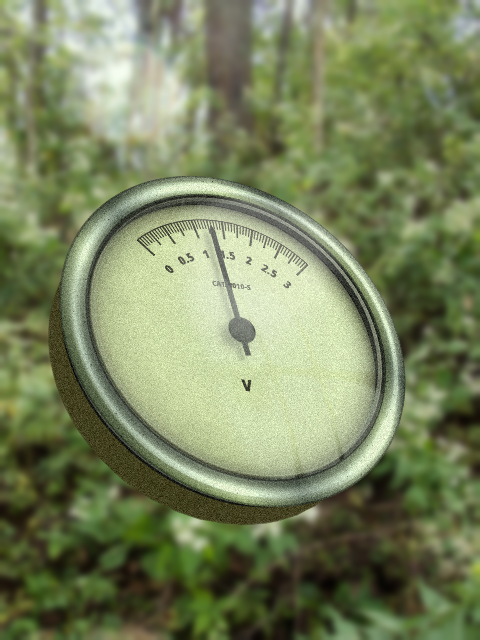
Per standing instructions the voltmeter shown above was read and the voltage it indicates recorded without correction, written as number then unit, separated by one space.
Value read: 1.25 V
